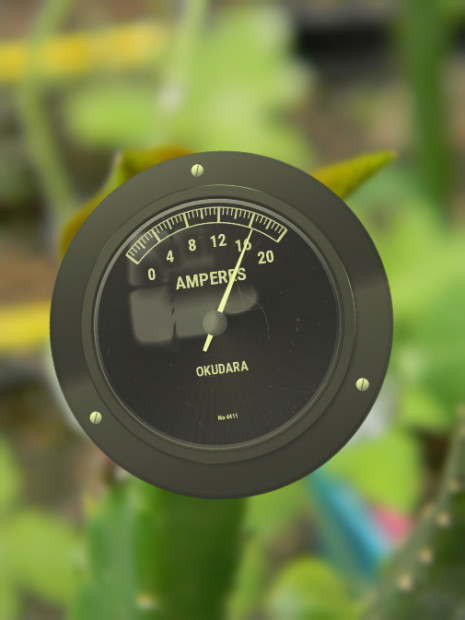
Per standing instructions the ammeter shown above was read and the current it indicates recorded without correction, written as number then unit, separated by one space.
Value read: 16.5 A
